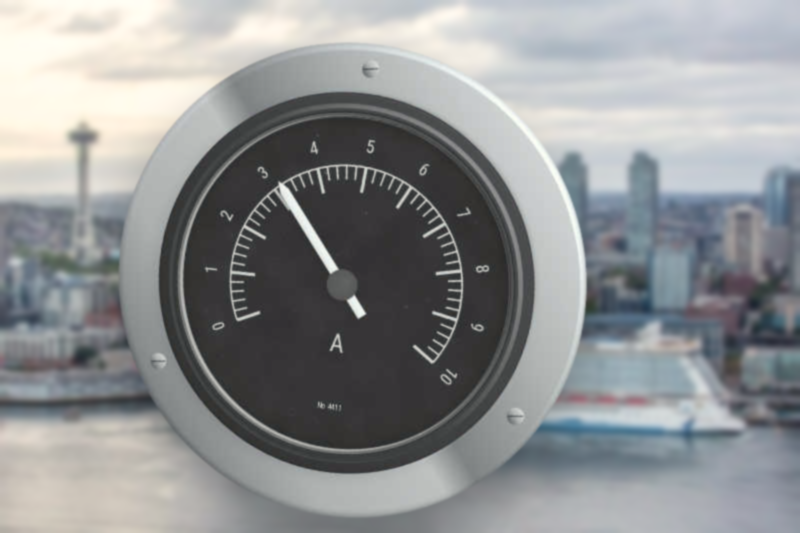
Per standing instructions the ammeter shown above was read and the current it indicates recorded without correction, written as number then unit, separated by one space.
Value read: 3.2 A
